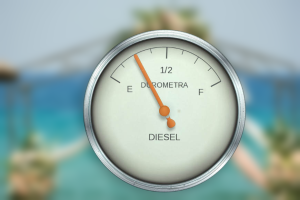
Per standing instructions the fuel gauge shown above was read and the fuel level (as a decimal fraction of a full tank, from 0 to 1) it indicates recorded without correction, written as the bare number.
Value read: 0.25
